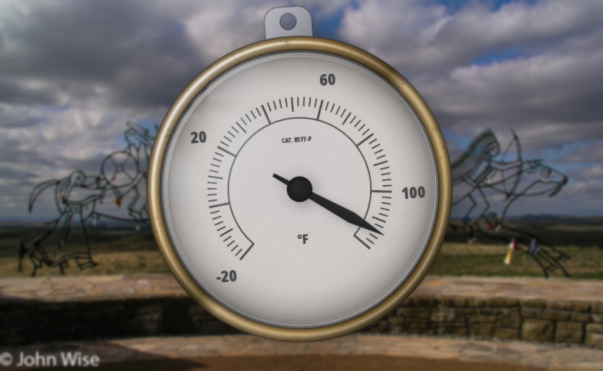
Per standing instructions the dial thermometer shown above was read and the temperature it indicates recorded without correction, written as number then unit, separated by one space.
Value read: 114 °F
